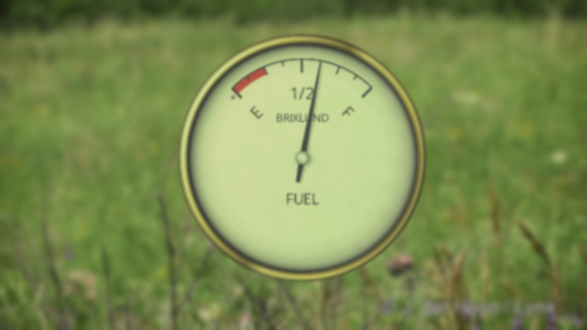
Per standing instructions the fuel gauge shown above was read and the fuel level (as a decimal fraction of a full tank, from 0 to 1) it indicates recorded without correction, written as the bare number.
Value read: 0.625
